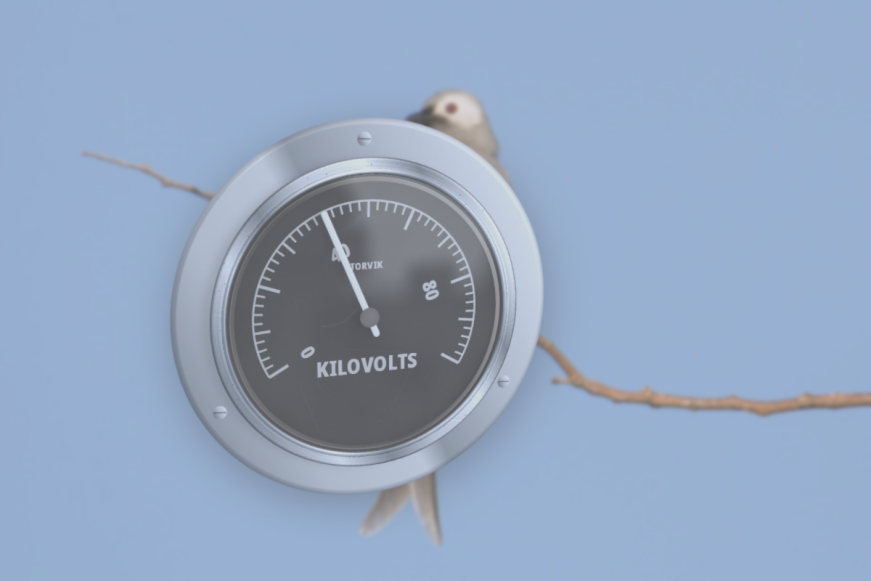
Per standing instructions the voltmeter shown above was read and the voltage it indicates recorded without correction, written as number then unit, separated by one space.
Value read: 40 kV
